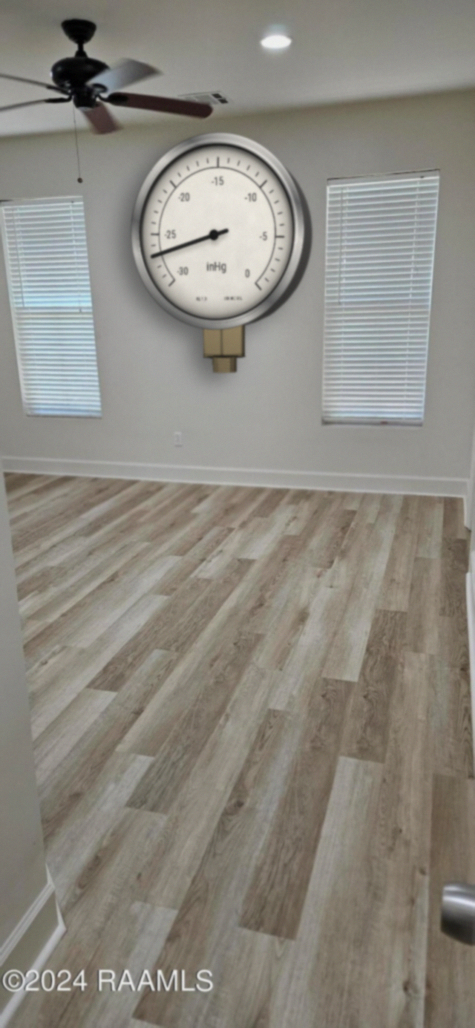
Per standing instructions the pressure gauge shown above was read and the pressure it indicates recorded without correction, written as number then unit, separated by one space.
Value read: -27 inHg
